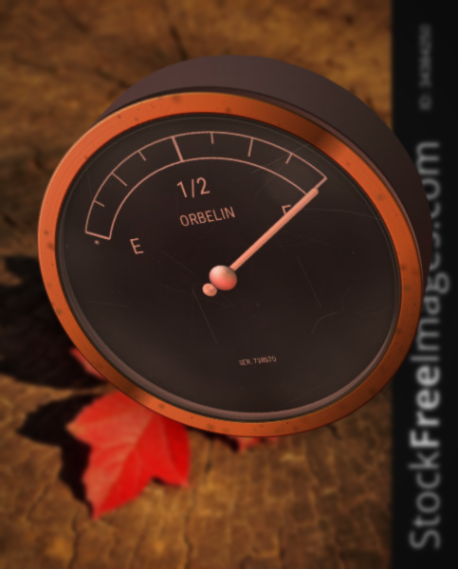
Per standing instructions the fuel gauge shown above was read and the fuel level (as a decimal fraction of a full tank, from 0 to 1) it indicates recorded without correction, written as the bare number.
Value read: 1
